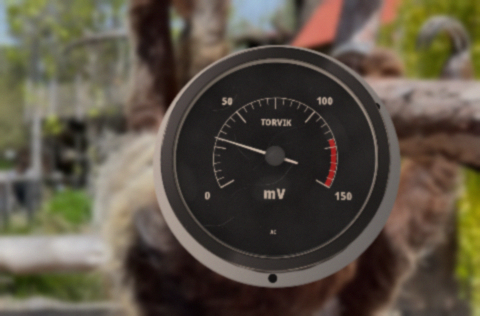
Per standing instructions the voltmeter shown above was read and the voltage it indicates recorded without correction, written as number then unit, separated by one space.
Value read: 30 mV
